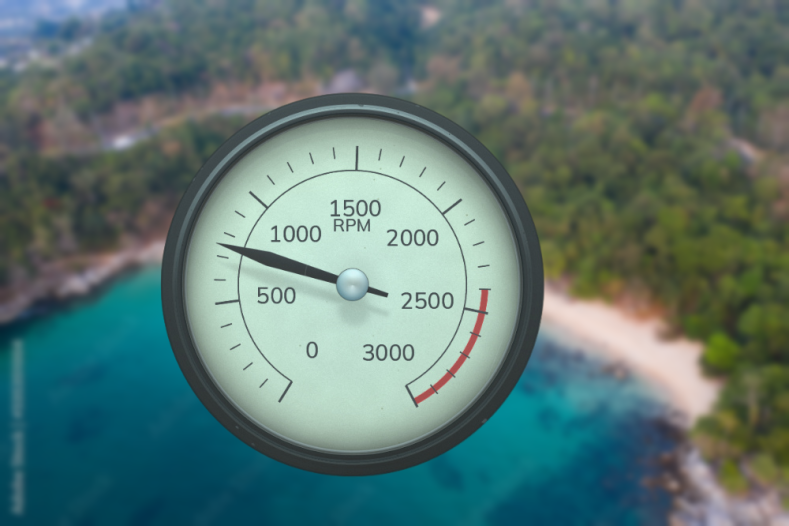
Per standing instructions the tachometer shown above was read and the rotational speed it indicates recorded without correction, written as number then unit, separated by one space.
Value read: 750 rpm
